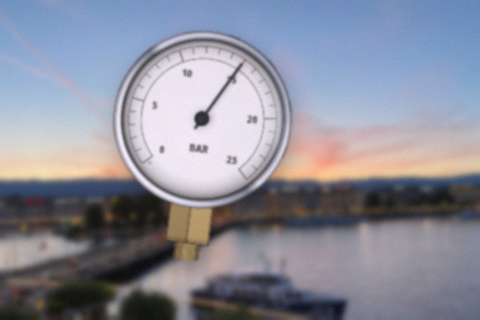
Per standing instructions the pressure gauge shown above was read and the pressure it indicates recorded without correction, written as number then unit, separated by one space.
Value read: 15 bar
